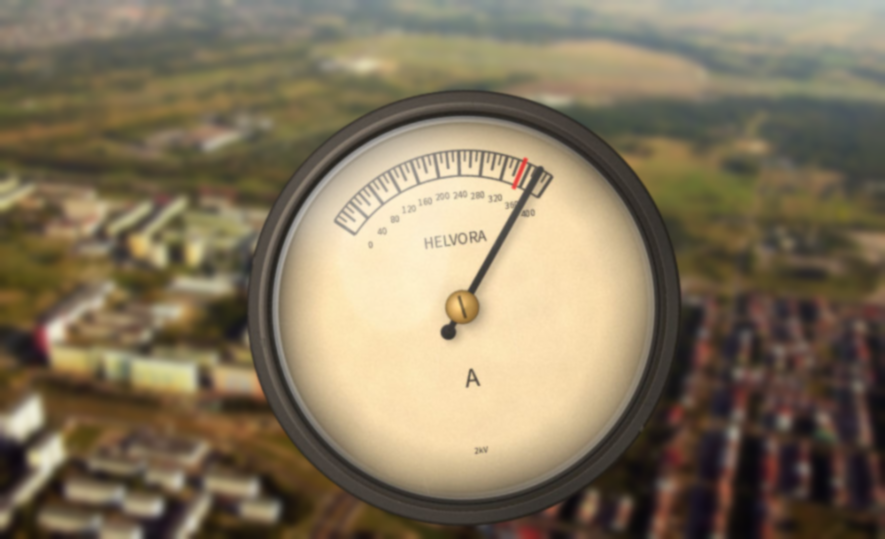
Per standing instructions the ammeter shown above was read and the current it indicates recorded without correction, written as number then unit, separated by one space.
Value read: 380 A
